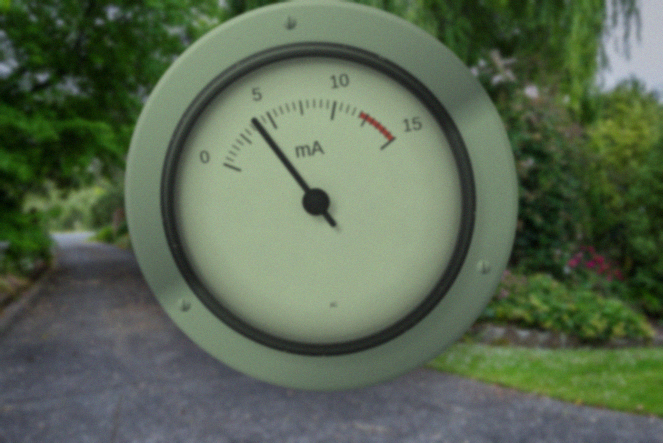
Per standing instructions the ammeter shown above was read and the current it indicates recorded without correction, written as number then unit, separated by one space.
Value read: 4 mA
